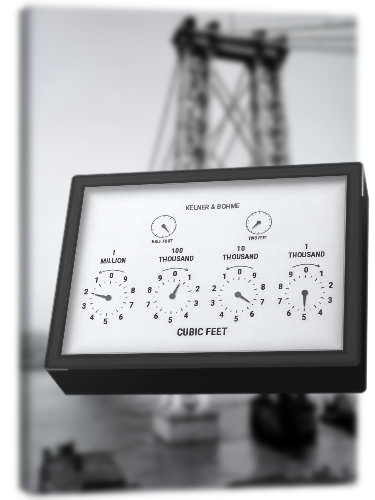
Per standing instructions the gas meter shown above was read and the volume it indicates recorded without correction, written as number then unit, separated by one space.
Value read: 206500 ft³
